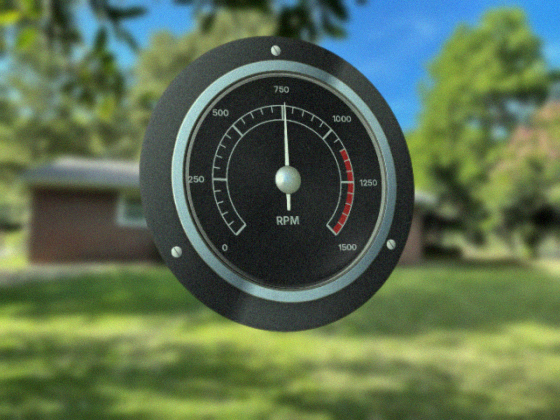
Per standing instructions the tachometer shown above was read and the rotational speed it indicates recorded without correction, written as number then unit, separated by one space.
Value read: 750 rpm
